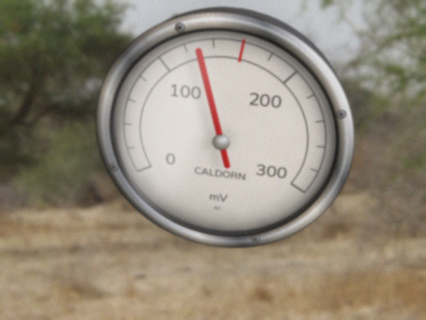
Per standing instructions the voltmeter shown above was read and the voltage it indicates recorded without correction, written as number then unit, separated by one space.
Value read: 130 mV
